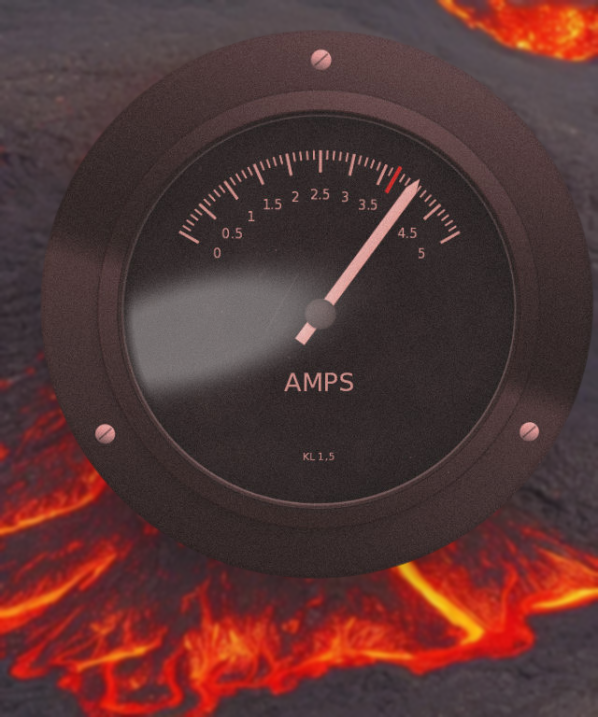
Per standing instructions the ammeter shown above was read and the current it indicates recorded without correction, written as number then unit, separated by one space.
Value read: 4 A
